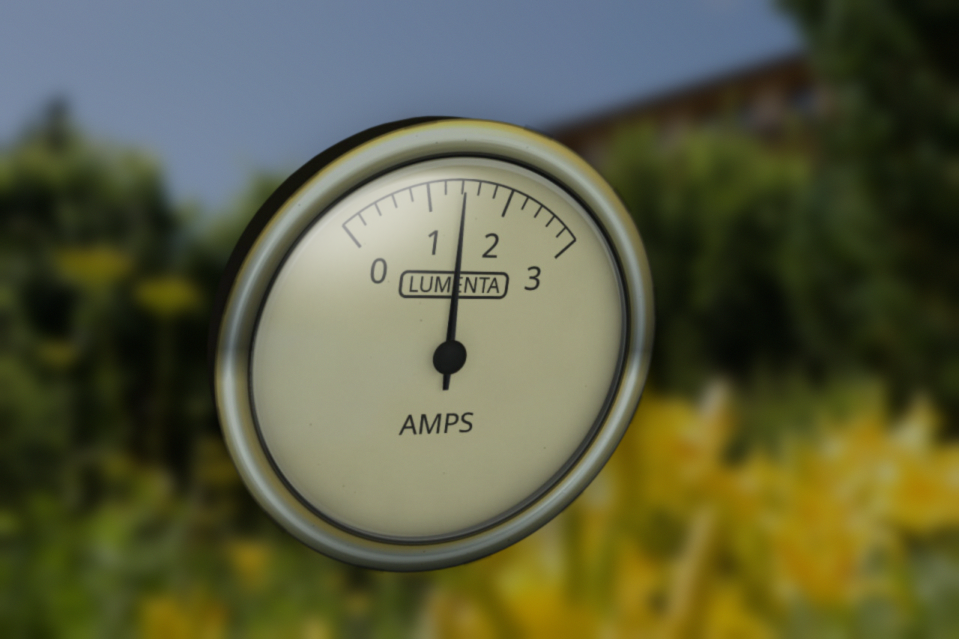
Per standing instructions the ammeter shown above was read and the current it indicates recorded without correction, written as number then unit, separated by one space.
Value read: 1.4 A
